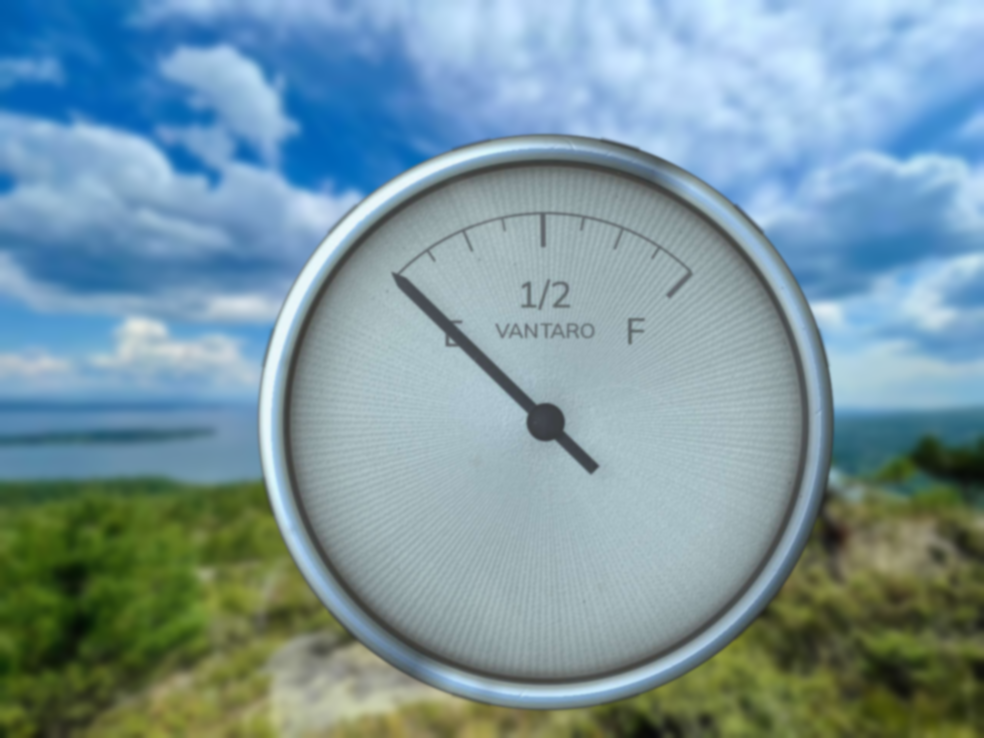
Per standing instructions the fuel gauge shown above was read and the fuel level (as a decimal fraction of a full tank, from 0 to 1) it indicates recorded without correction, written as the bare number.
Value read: 0
